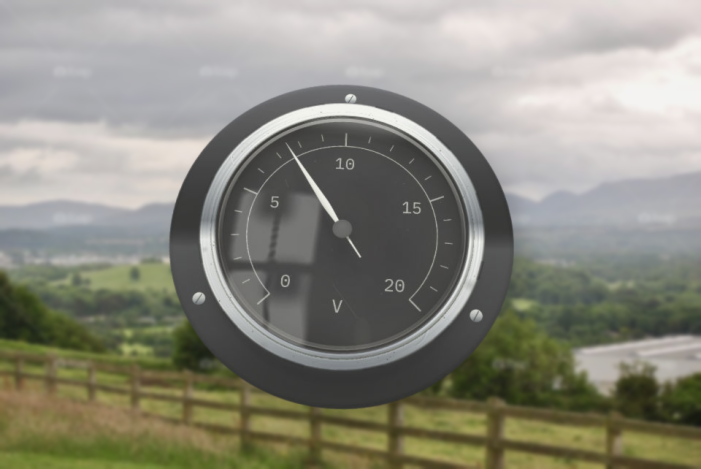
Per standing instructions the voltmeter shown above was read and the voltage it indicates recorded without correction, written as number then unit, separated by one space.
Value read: 7.5 V
